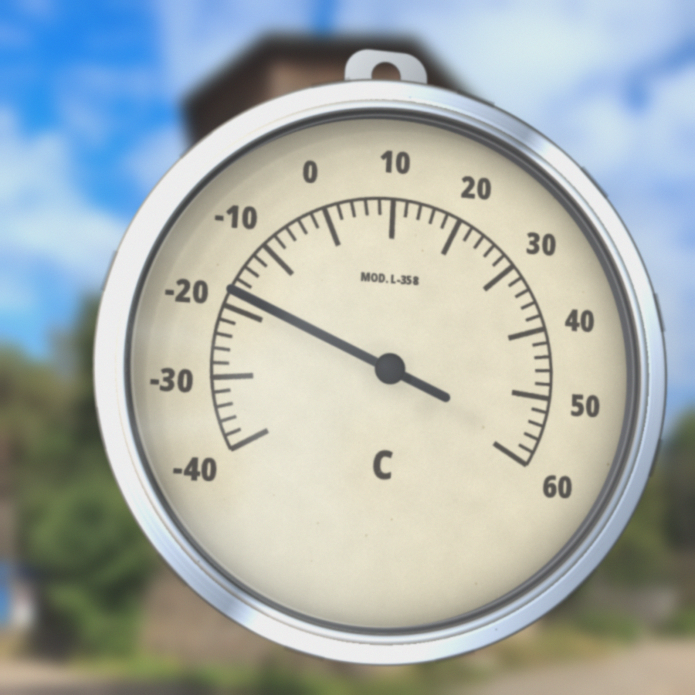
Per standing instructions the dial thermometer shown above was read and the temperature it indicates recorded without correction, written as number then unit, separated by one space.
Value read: -18 °C
